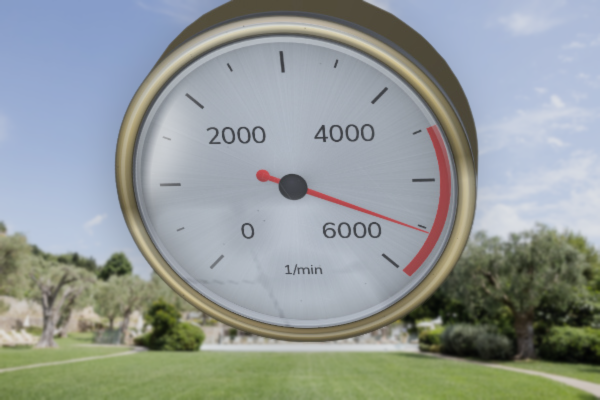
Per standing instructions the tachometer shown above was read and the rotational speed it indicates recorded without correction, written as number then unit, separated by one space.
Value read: 5500 rpm
